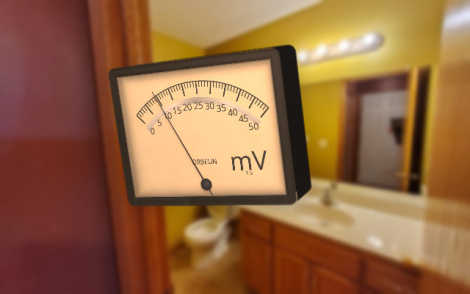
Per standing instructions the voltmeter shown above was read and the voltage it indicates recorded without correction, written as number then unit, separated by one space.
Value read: 10 mV
